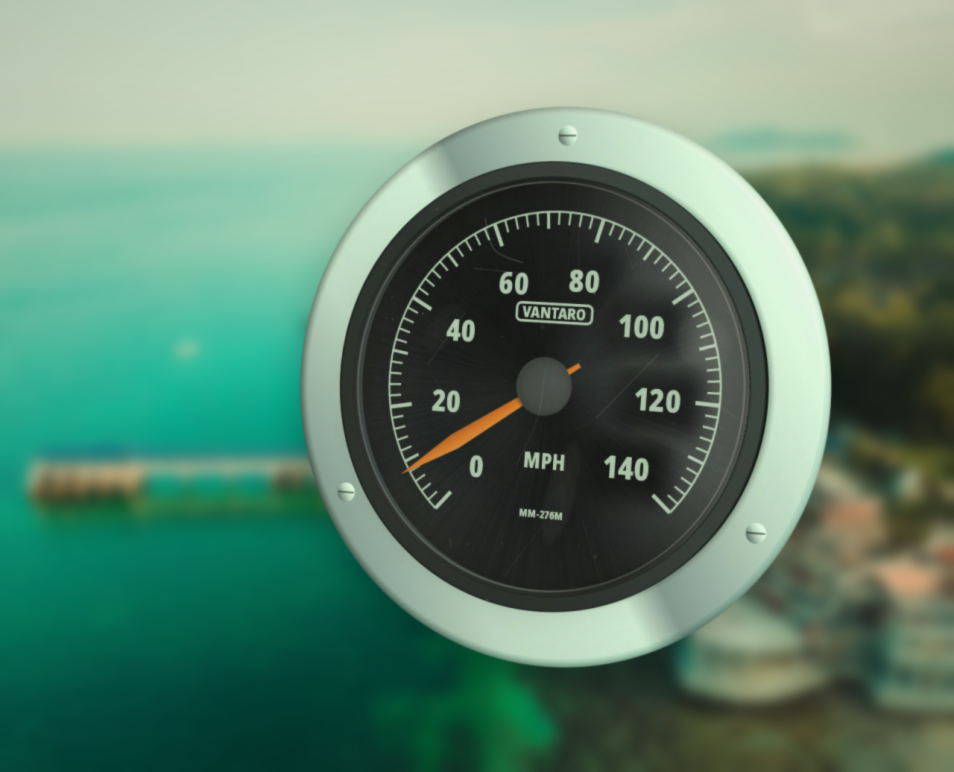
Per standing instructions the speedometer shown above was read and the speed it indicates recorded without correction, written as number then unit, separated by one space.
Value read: 8 mph
